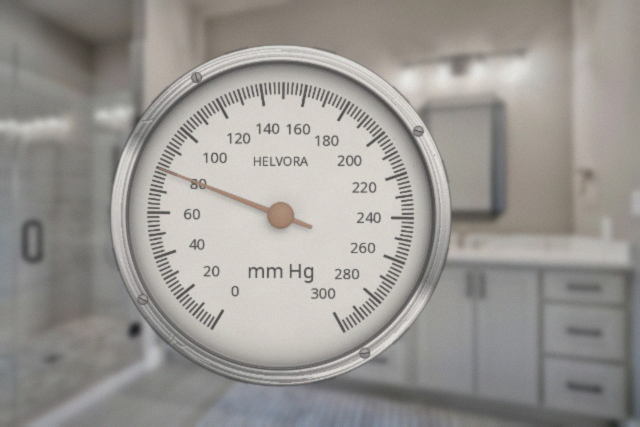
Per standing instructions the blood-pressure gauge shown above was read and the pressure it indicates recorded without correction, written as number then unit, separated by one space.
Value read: 80 mmHg
